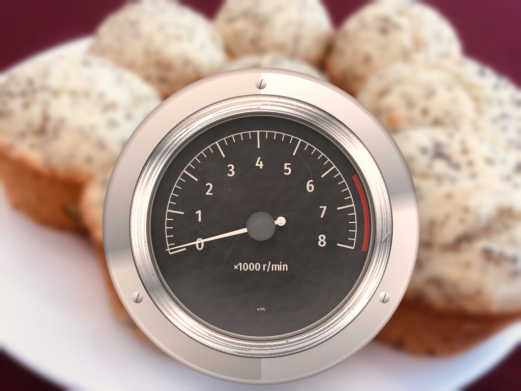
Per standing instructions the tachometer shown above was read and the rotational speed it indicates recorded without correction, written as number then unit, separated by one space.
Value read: 100 rpm
